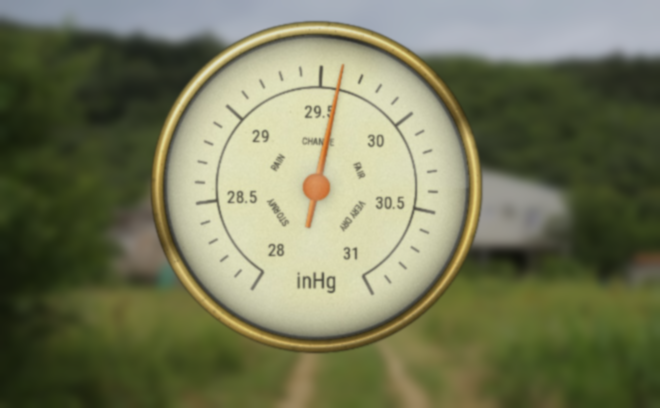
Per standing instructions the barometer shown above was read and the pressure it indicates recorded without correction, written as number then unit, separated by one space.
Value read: 29.6 inHg
